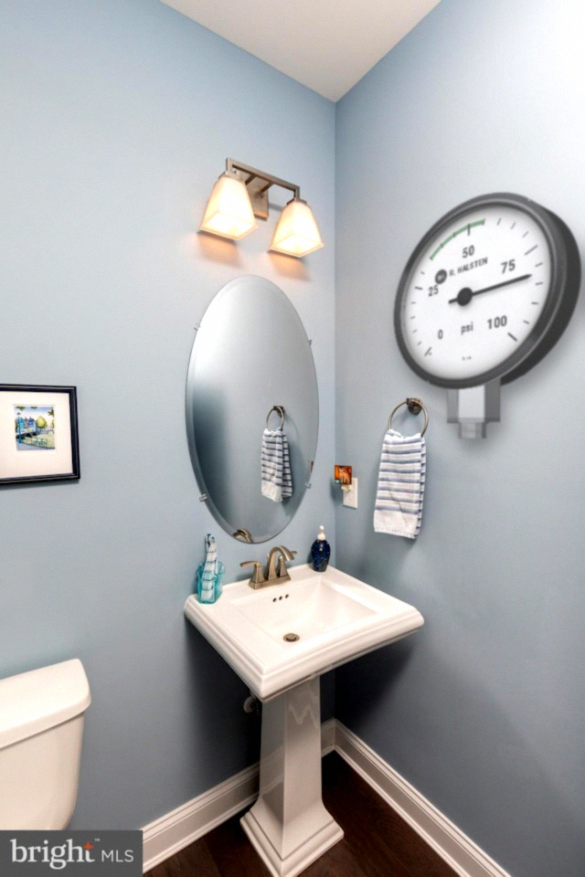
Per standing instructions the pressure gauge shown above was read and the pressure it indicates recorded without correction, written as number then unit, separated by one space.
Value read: 82.5 psi
